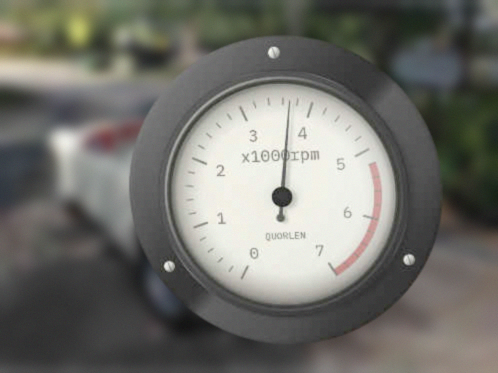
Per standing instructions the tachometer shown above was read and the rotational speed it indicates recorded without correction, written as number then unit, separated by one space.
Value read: 3700 rpm
